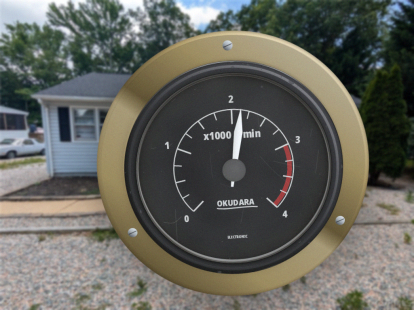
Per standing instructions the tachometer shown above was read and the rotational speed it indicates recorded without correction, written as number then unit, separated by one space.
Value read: 2125 rpm
